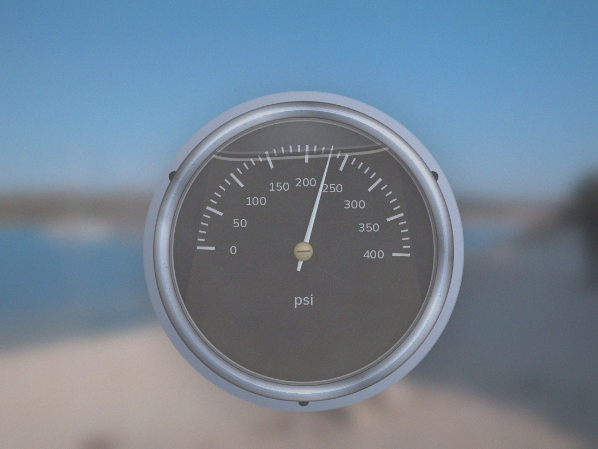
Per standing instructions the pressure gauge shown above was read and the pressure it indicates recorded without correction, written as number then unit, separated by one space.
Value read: 230 psi
